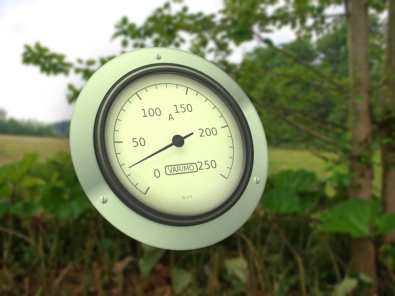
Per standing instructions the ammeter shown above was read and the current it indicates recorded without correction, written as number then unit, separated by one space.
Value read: 25 A
